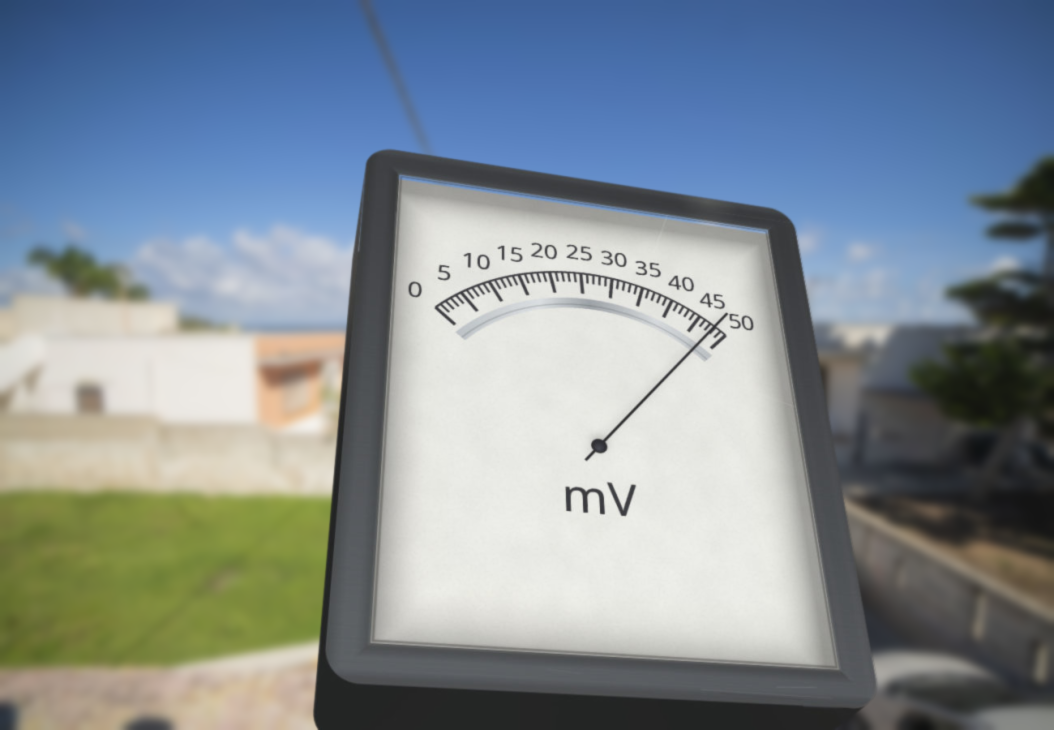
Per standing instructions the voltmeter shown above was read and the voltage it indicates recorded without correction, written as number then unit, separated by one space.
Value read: 48 mV
